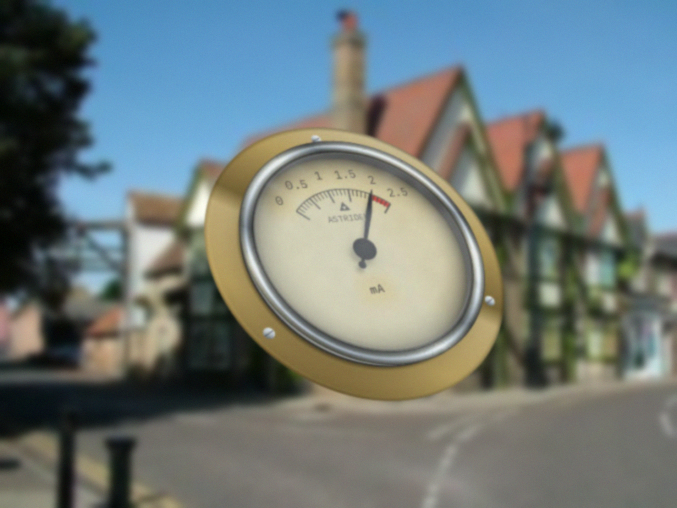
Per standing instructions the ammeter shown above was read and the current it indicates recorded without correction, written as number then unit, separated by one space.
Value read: 2 mA
